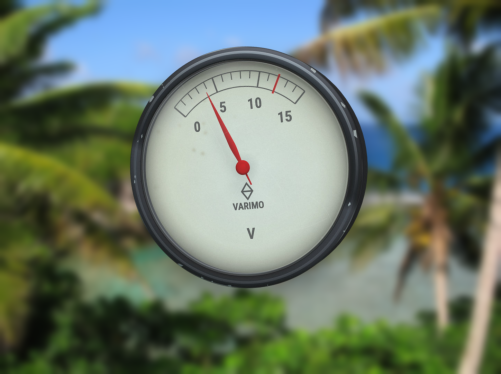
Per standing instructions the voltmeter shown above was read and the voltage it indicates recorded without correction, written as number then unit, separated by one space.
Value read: 4 V
